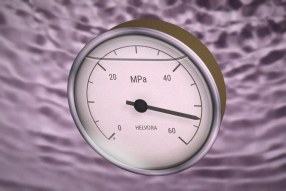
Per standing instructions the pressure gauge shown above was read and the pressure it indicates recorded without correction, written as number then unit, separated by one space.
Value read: 52.5 MPa
